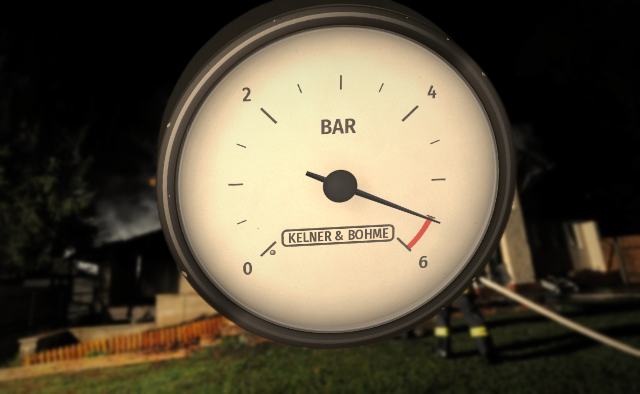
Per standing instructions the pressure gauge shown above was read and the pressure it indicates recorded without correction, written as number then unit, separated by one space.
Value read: 5.5 bar
